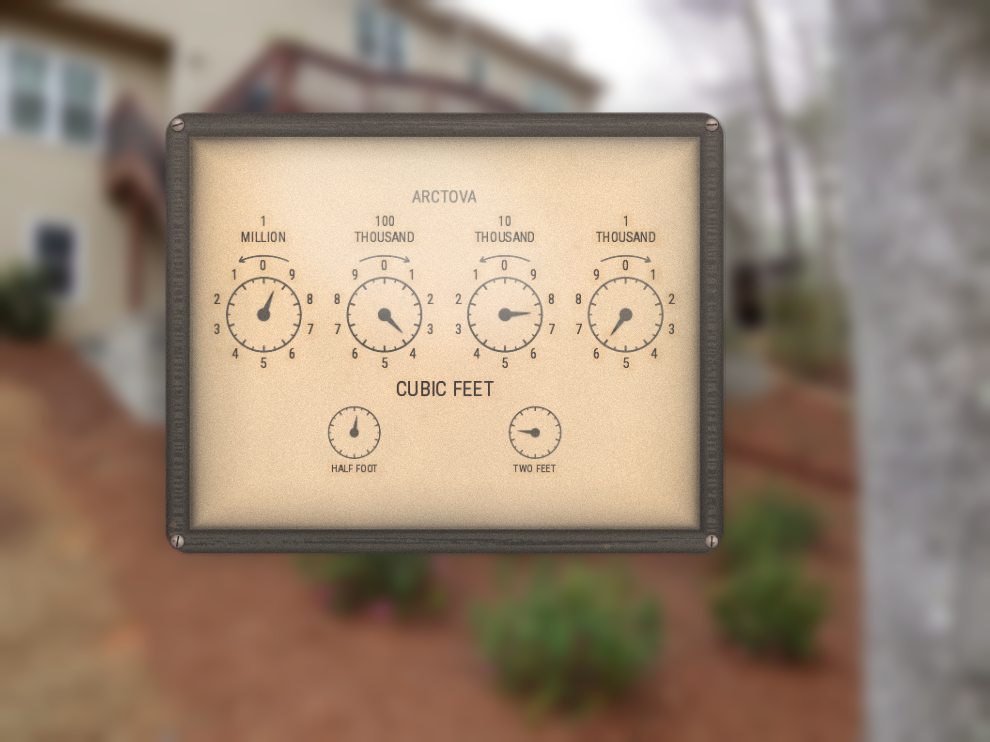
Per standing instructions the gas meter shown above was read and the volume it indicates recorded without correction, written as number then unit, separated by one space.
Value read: 937600 ft³
